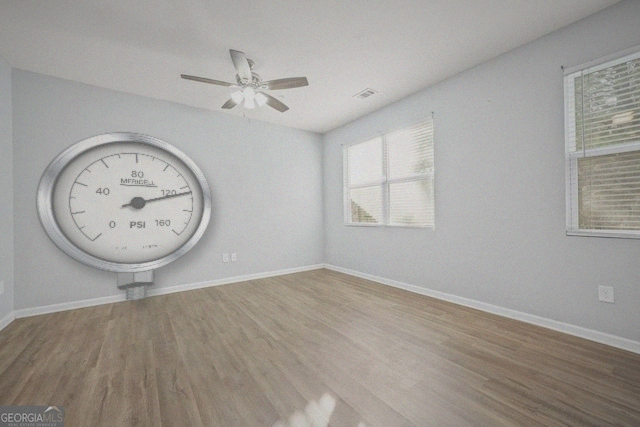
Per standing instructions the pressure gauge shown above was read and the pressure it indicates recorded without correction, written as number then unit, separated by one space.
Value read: 125 psi
